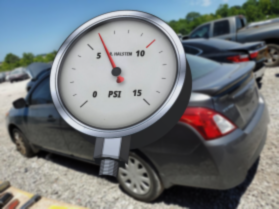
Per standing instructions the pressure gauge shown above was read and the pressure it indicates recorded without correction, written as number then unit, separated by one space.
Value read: 6 psi
